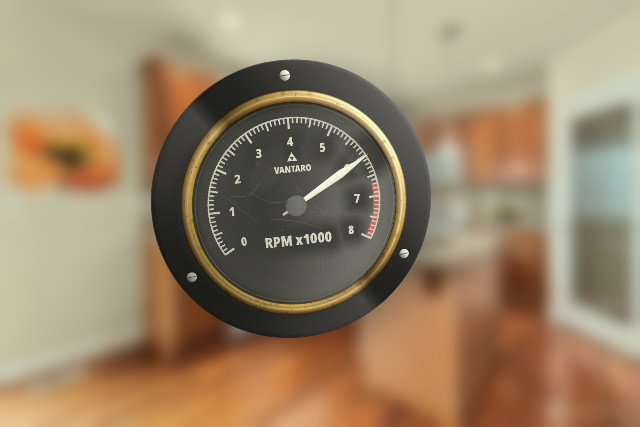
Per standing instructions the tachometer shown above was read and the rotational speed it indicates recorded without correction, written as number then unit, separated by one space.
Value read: 6000 rpm
